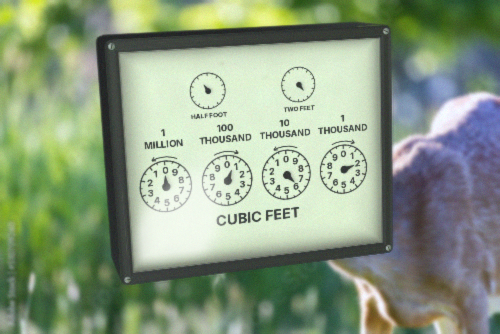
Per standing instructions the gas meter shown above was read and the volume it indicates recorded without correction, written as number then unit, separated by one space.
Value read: 6200 ft³
